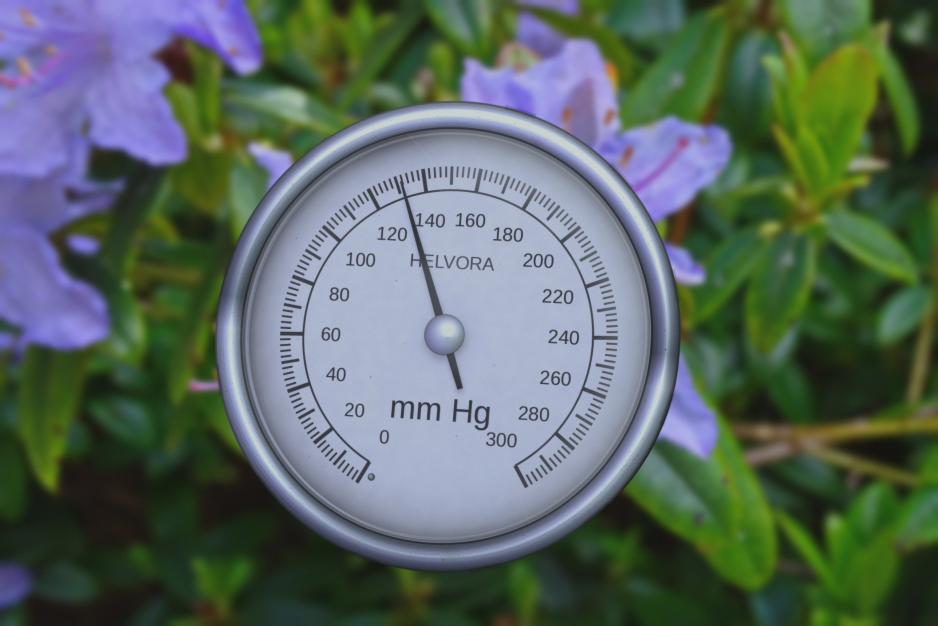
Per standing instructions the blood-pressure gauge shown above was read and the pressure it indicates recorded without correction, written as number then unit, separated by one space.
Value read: 132 mmHg
